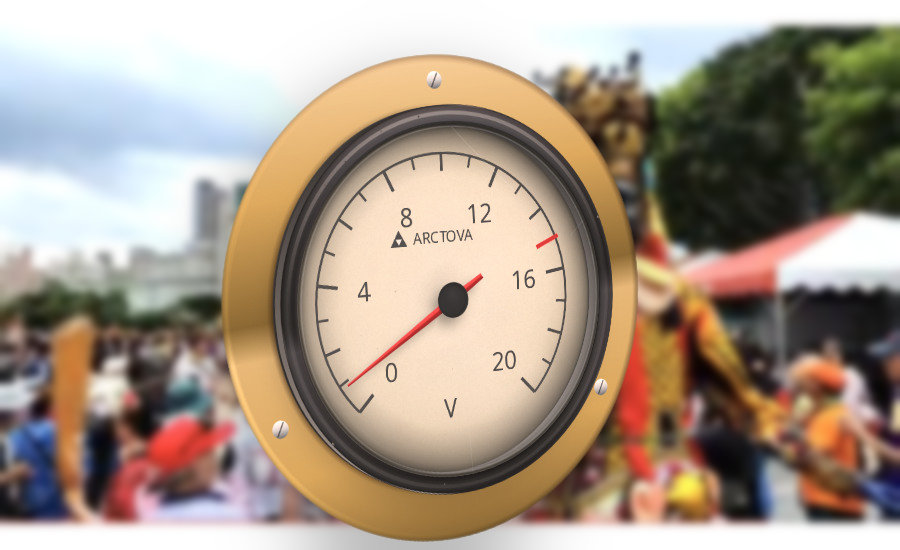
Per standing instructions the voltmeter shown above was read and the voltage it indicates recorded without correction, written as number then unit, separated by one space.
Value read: 1 V
